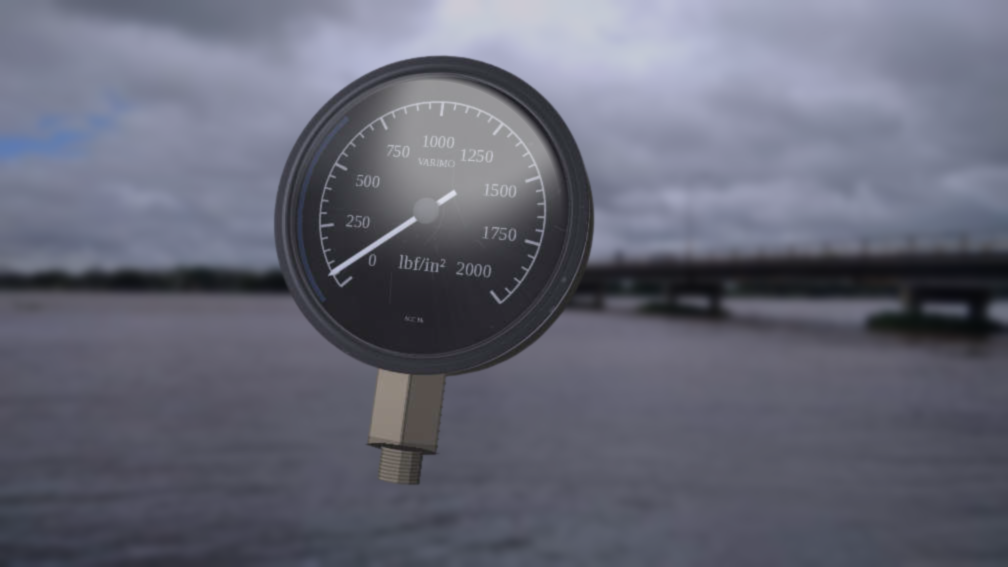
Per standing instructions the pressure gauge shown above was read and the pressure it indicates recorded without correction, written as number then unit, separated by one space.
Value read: 50 psi
